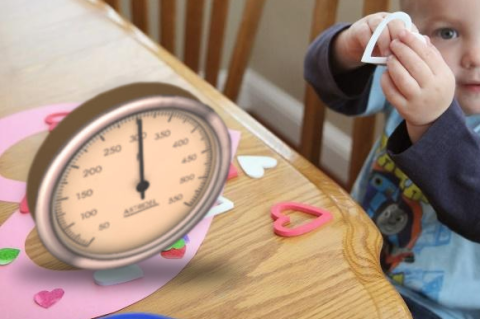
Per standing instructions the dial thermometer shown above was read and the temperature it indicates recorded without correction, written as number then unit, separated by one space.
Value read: 300 °F
